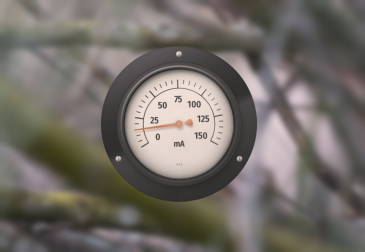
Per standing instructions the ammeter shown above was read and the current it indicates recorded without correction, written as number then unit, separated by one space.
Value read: 15 mA
